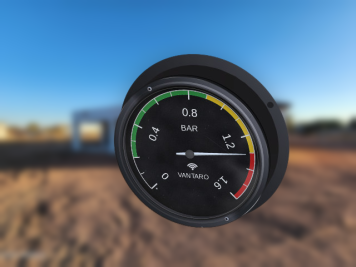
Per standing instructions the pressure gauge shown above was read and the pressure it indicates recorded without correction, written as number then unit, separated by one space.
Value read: 1.3 bar
